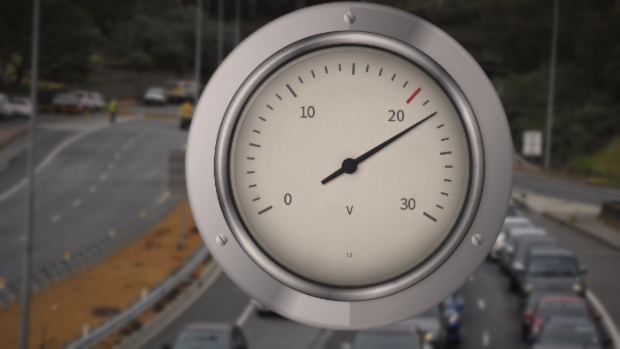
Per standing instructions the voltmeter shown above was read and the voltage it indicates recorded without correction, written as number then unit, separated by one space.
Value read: 22 V
